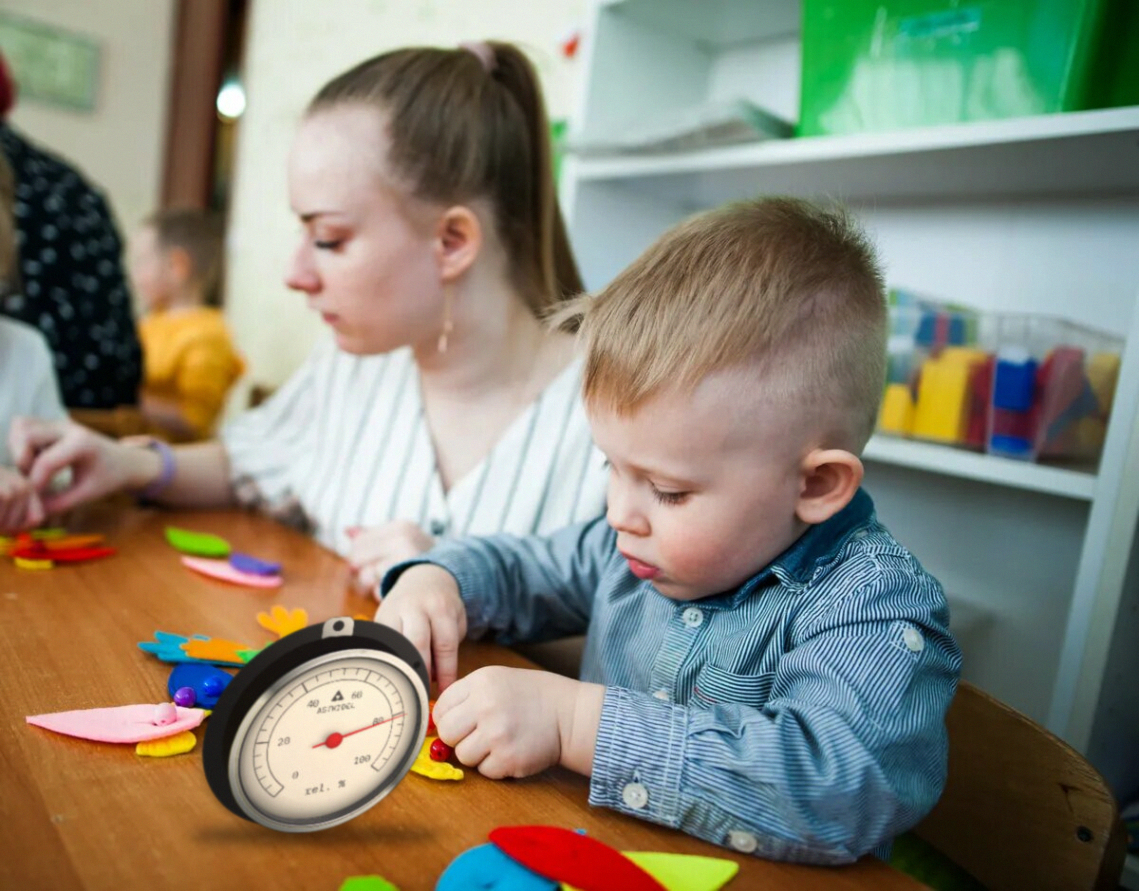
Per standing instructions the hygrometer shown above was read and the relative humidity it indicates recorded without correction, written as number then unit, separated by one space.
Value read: 80 %
